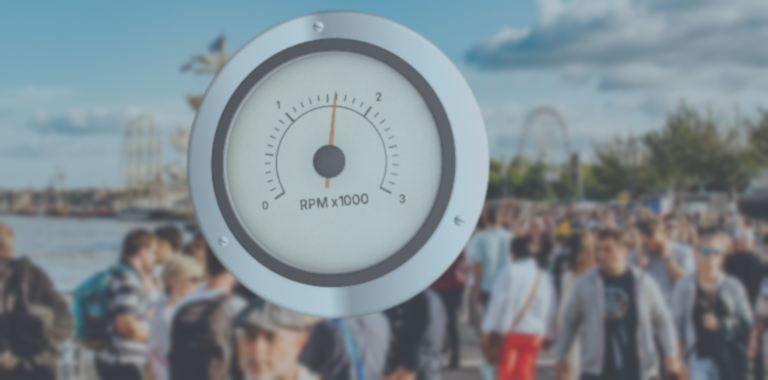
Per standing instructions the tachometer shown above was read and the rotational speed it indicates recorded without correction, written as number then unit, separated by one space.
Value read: 1600 rpm
